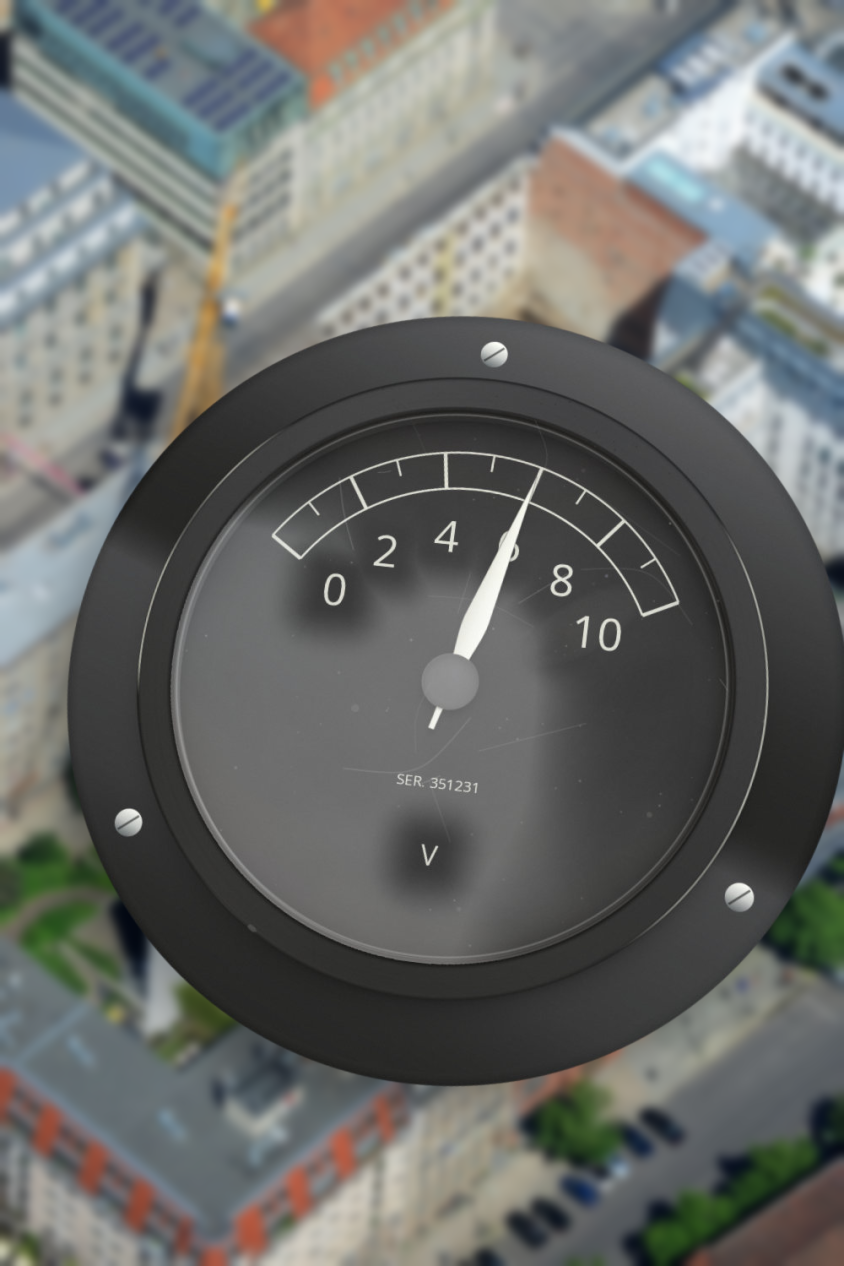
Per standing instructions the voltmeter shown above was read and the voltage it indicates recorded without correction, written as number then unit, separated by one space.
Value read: 6 V
